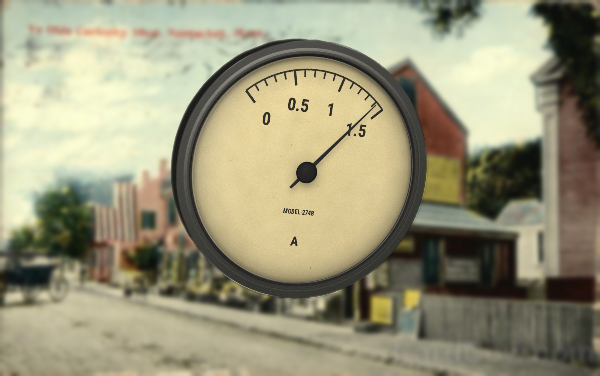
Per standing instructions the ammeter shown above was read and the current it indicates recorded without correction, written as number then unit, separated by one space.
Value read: 1.4 A
